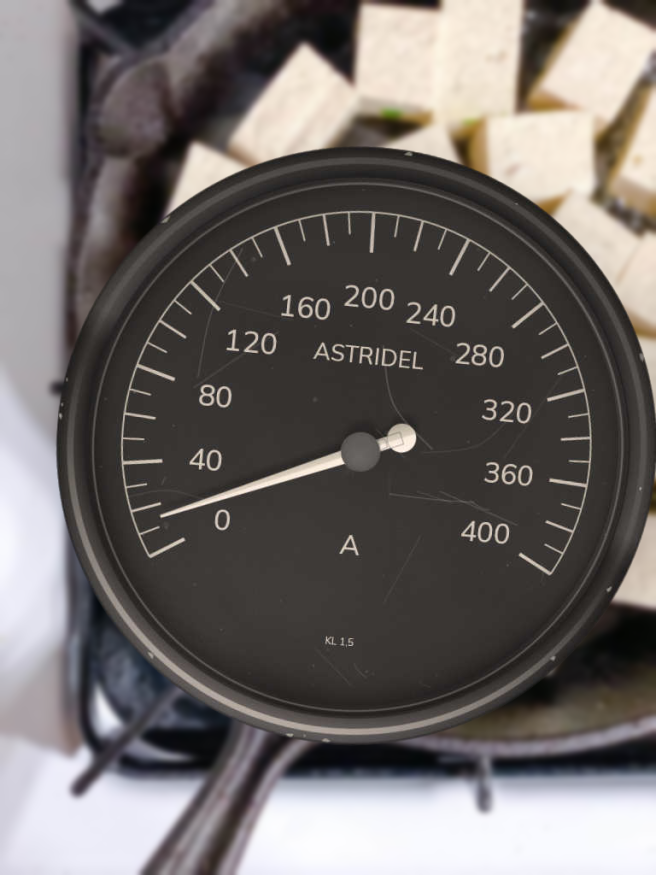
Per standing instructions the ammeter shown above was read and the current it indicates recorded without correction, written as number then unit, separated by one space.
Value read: 15 A
